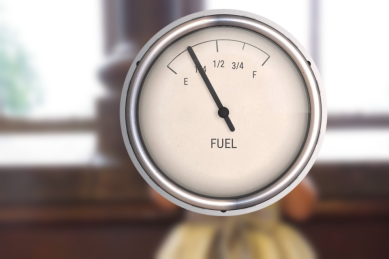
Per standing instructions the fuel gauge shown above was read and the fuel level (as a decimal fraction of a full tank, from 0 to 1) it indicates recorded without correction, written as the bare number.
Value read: 0.25
